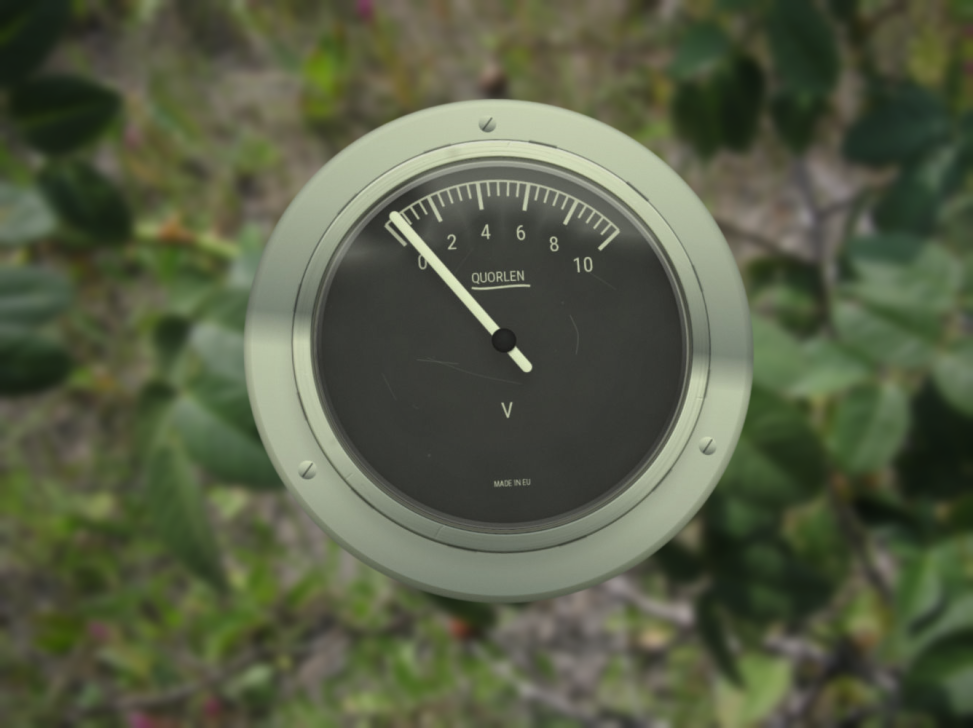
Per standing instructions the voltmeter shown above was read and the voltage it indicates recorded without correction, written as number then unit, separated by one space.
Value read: 0.4 V
